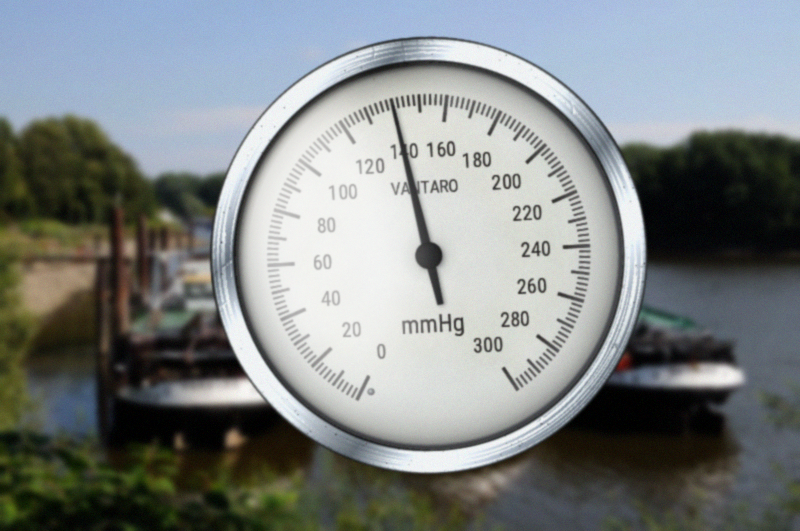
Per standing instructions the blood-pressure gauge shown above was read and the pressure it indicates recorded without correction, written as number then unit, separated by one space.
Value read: 140 mmHg
